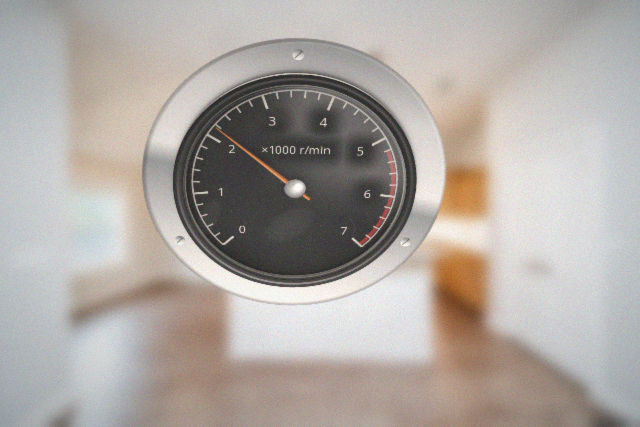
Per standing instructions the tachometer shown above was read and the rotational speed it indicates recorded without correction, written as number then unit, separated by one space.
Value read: 2200 rpm
